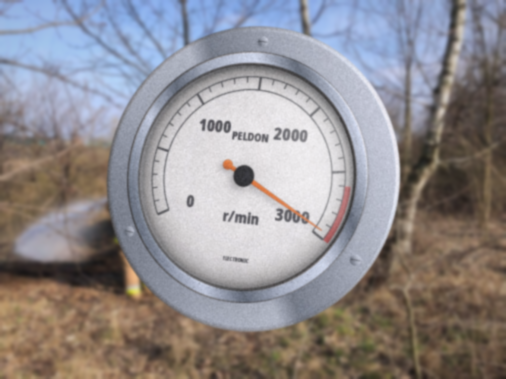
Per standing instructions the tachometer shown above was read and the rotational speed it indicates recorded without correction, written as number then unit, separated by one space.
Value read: 2950 rpm
